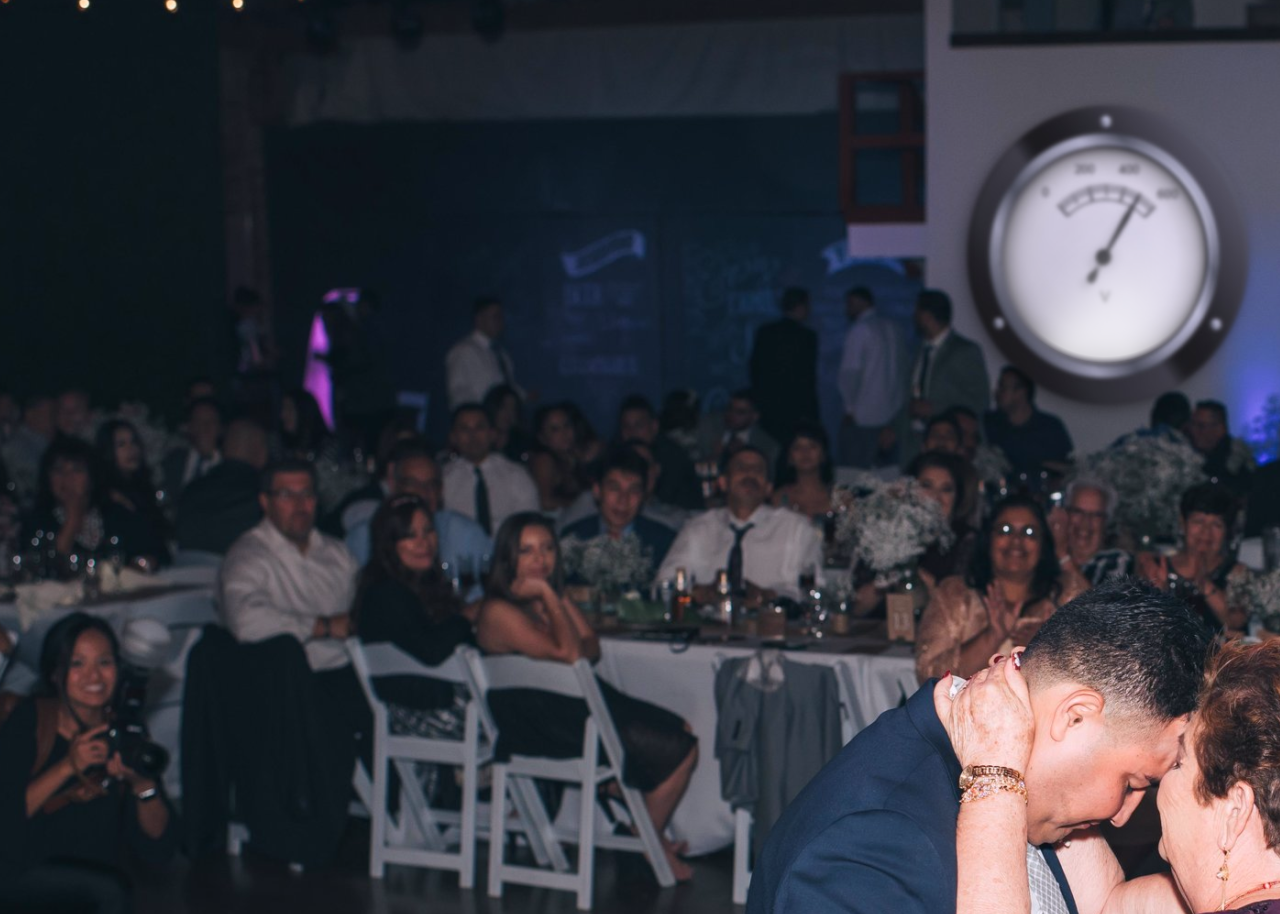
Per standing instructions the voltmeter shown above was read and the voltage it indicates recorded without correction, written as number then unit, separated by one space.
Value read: 500 V
